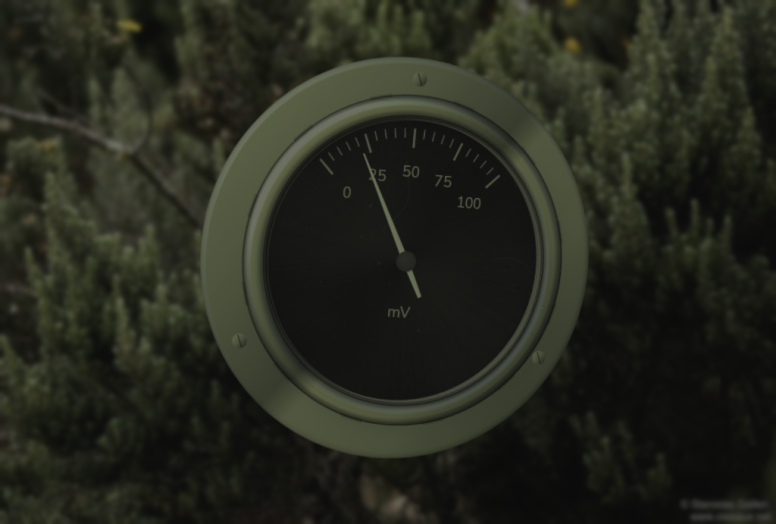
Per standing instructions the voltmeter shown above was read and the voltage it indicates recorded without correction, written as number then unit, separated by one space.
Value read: 20 mV
